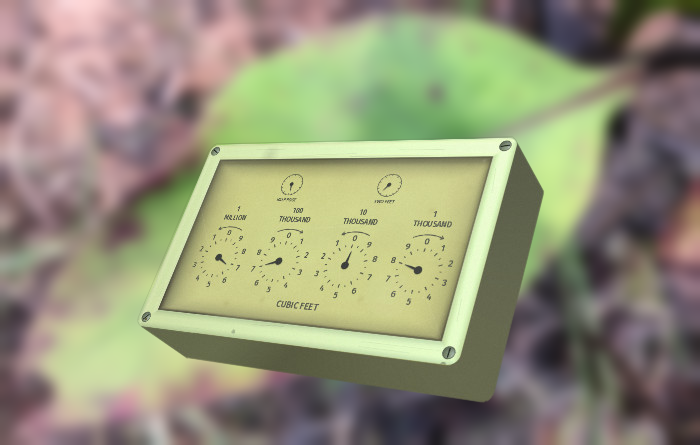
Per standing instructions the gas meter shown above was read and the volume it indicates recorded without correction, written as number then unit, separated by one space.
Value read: 669800 ft³
